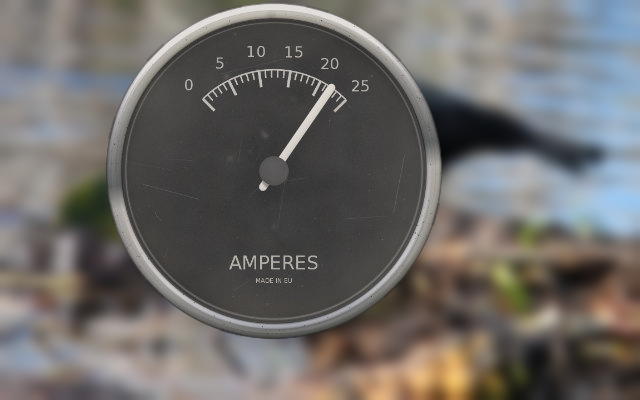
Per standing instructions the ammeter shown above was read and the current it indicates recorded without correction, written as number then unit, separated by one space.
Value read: 22 A
